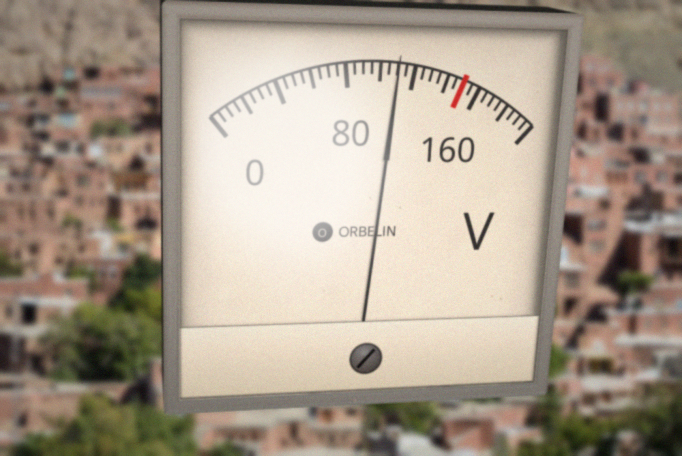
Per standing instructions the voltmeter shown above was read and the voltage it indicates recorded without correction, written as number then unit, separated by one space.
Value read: 110 V
